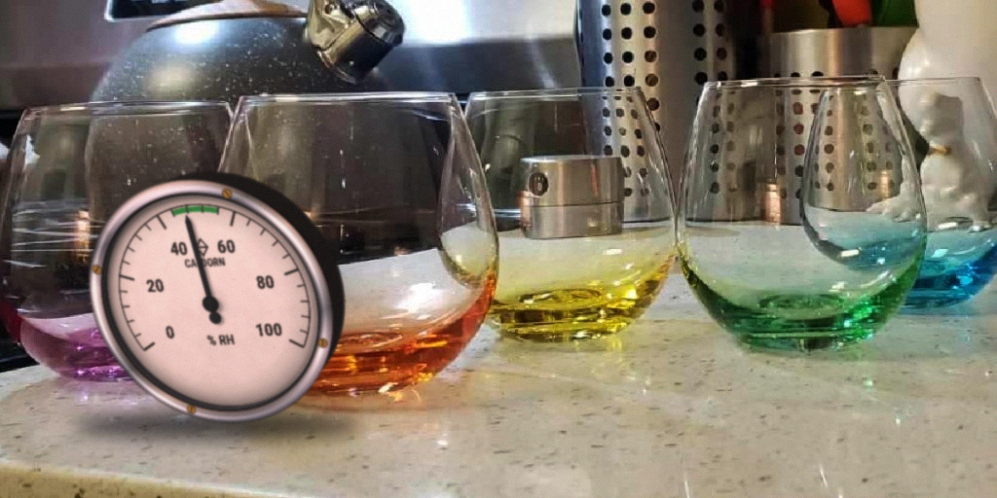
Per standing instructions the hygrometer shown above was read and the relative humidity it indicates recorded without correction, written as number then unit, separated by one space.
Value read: 48 %
